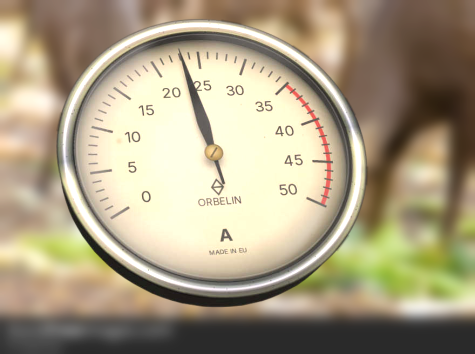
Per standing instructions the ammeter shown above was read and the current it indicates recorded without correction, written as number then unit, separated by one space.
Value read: 23 A
